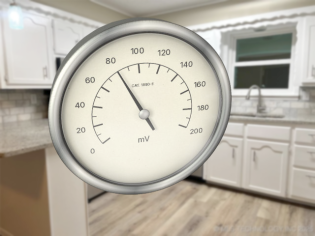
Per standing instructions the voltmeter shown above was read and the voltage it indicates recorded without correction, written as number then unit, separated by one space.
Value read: 80 mV
